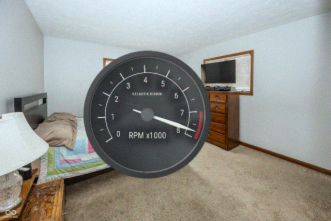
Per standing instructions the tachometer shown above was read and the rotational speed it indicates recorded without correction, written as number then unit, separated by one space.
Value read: 7750 rpm
